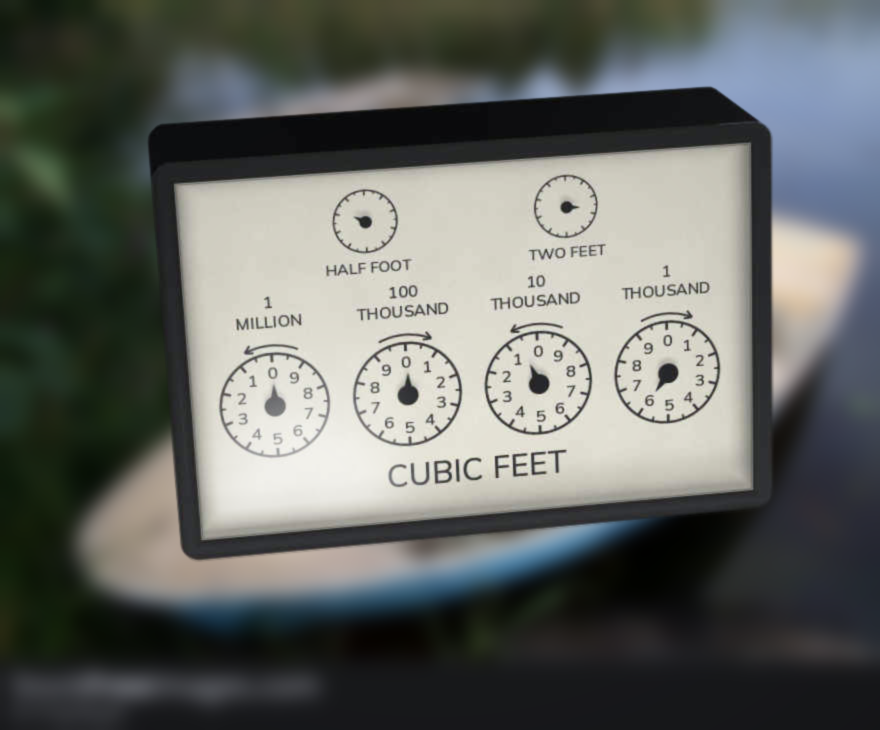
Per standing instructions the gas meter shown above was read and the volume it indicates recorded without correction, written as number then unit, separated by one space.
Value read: 600 ft³
